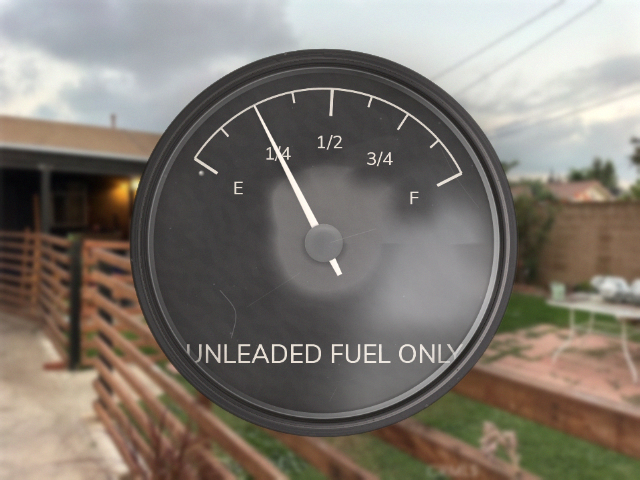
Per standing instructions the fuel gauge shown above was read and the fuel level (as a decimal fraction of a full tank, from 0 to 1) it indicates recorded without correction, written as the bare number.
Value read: 0.25
